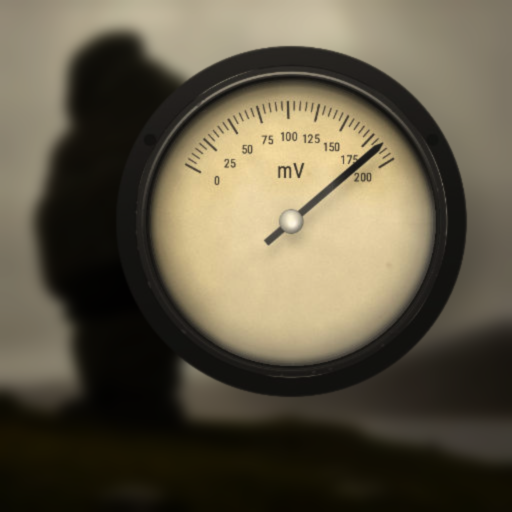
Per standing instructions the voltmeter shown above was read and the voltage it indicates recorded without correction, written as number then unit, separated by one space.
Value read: 185 mV
